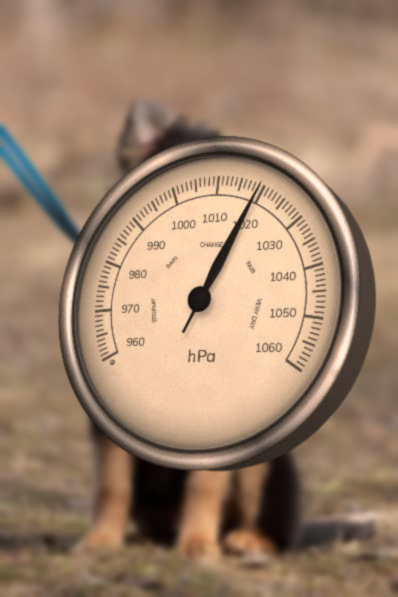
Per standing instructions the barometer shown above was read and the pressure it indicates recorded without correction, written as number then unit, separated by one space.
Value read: 1020 hPa
